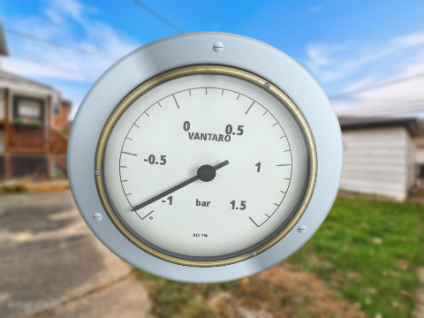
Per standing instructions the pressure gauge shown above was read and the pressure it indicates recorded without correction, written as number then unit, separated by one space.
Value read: -0.9 bar
